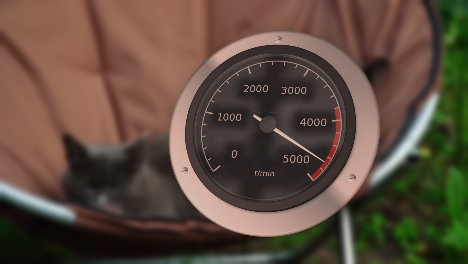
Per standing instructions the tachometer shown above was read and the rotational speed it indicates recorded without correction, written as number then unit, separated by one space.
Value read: 4700 rpm
